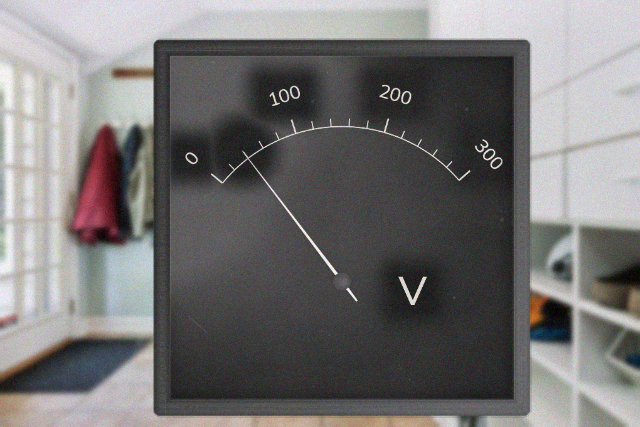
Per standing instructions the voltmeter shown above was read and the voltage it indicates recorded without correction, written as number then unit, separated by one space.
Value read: 40 V
